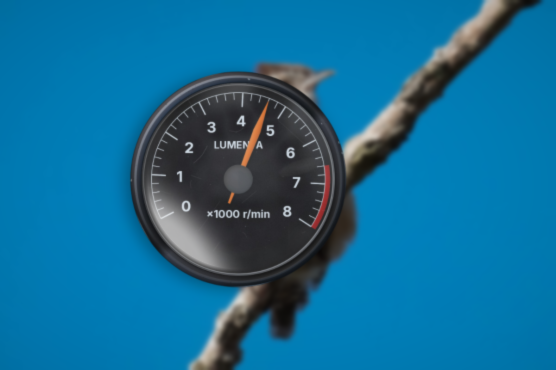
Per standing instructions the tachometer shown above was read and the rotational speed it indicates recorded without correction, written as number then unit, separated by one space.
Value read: 4600 rpm
